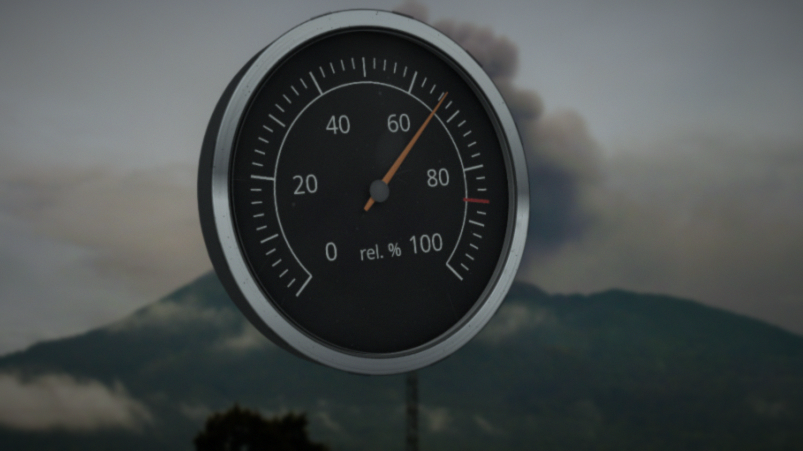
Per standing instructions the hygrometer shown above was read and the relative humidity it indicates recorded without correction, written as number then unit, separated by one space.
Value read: 66 %
